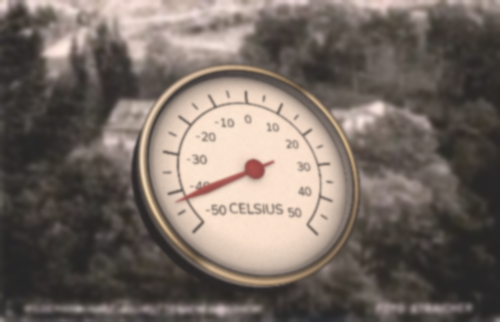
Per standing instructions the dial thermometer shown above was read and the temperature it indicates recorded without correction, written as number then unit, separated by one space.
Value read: -42.5 °C
